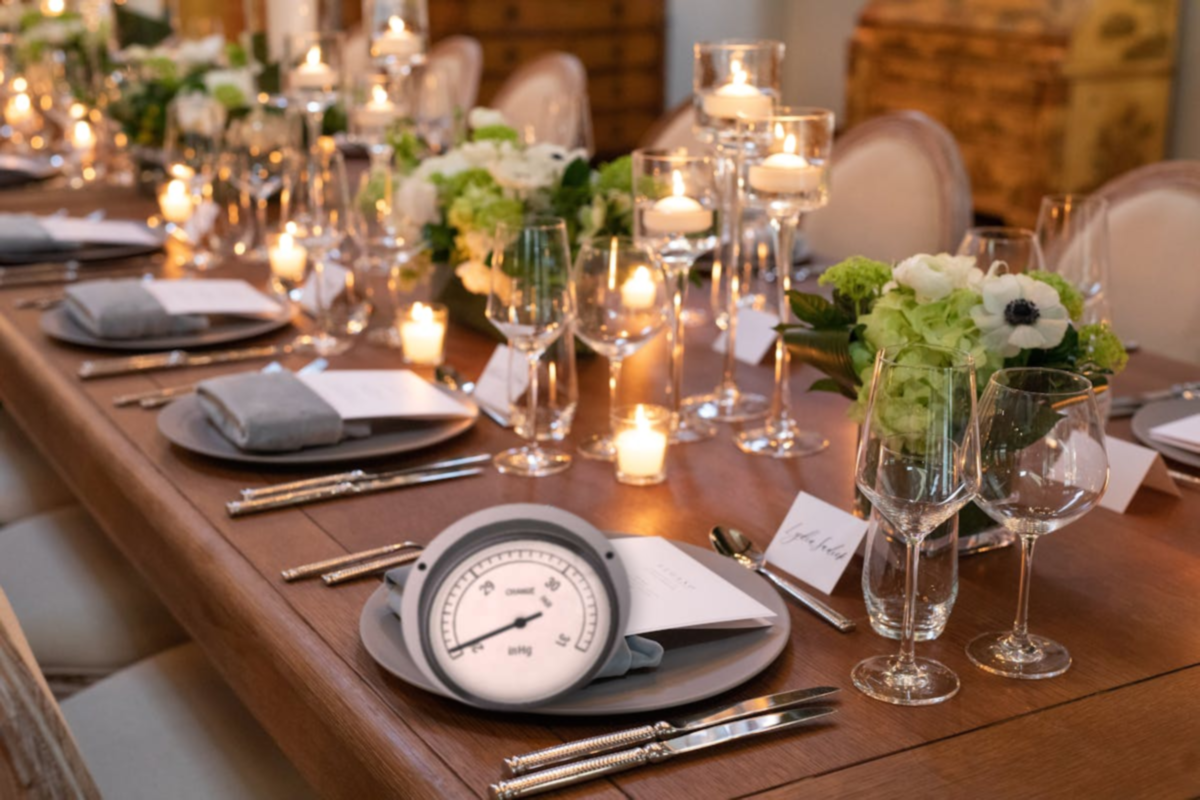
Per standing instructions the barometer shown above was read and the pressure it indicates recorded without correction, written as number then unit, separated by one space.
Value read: 28.1 inHg
